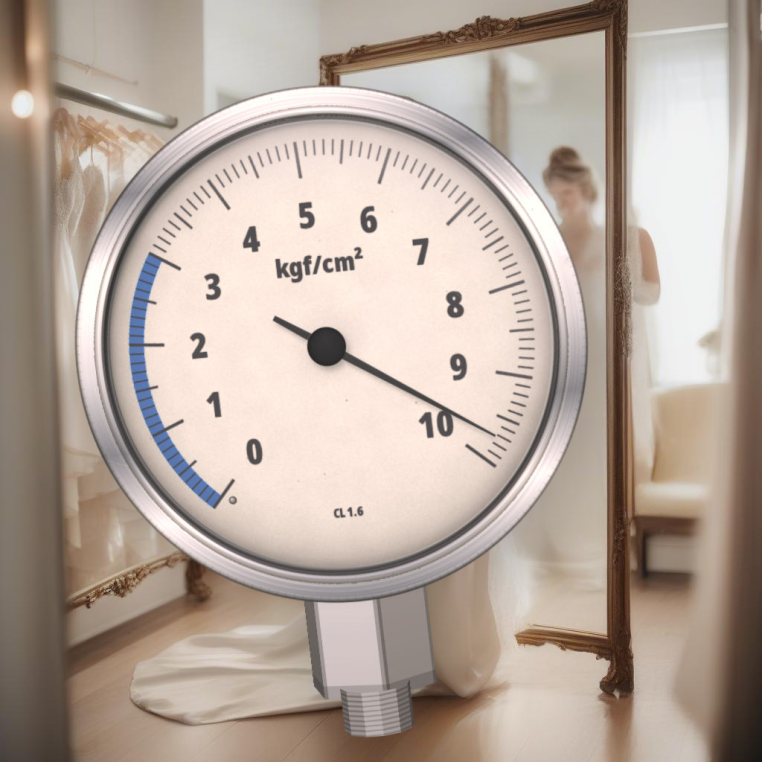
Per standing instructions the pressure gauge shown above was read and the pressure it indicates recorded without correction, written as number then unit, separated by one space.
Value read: 9.7 kg/cm²
